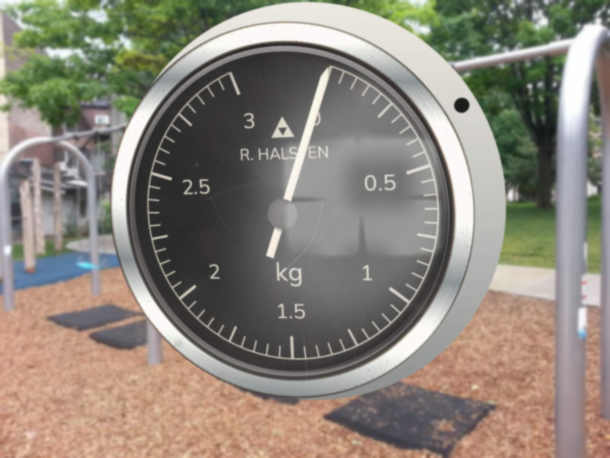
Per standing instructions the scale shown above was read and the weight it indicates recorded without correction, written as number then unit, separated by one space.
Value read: 0 kg
